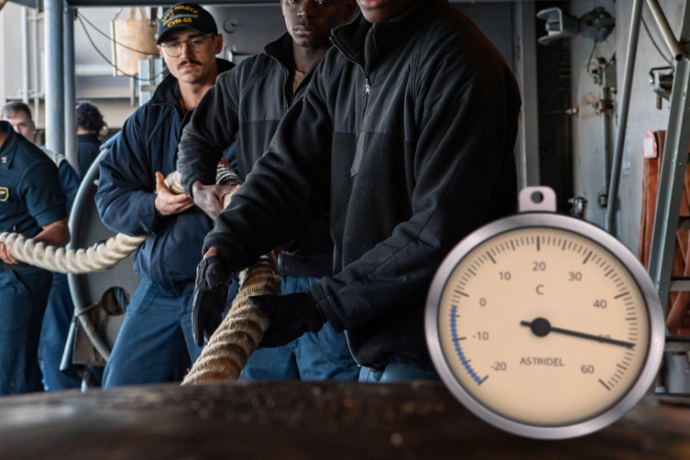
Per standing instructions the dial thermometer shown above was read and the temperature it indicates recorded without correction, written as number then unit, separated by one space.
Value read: 50 °C
